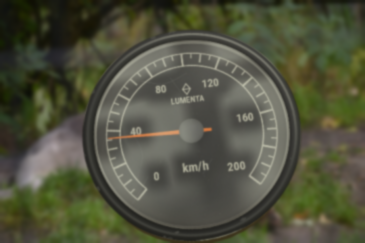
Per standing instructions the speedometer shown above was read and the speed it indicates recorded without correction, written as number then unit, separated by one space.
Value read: 35 km/h
